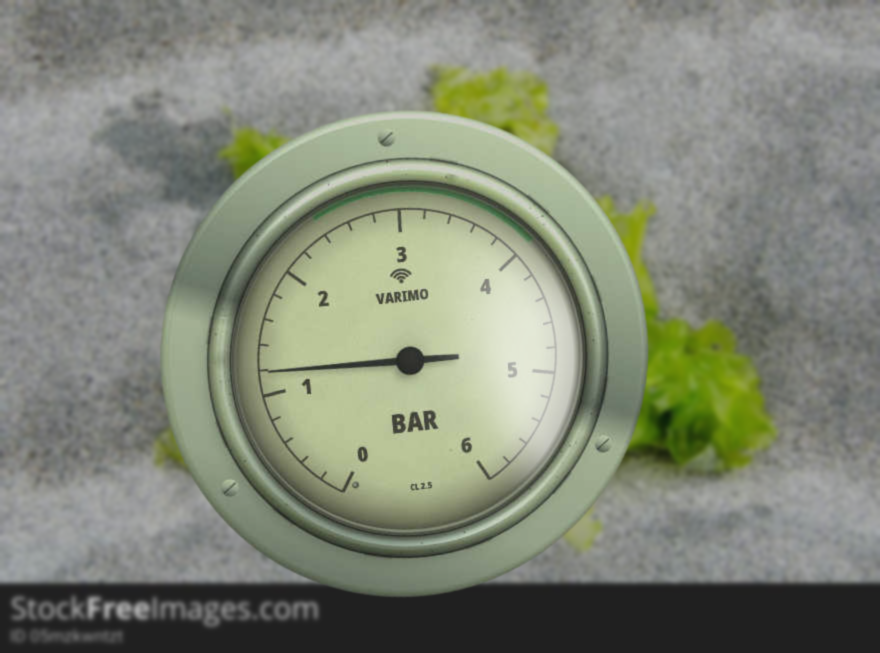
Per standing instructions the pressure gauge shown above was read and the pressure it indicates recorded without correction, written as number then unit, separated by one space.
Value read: 1.2 bar
